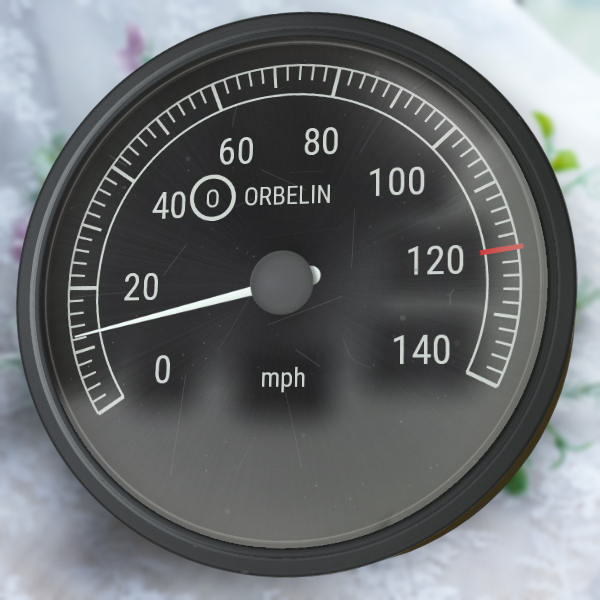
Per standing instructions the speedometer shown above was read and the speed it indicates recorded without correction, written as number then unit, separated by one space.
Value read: 12 mph
